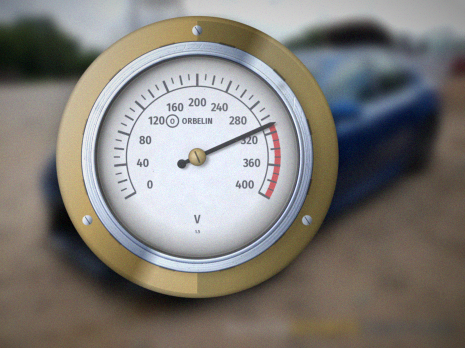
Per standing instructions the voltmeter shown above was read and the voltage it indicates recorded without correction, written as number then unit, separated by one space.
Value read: 310 V
